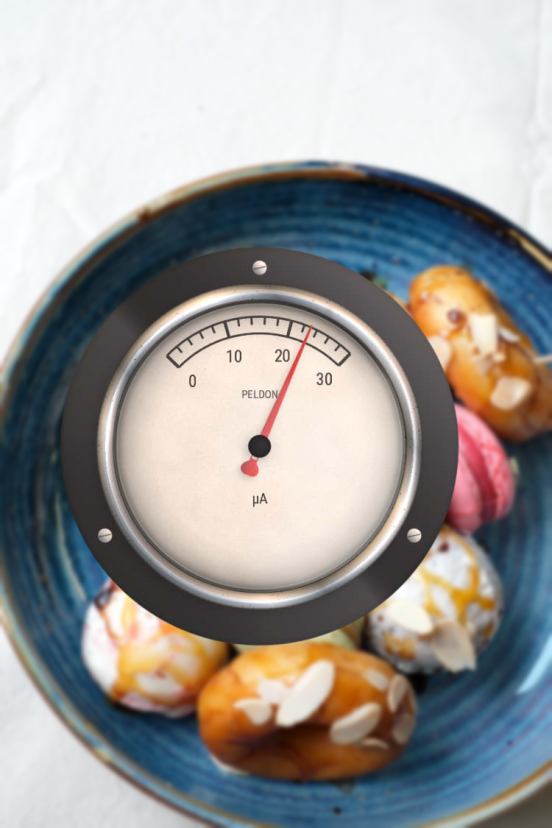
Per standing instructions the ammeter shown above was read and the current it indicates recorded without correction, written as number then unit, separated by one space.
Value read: 23 µA
